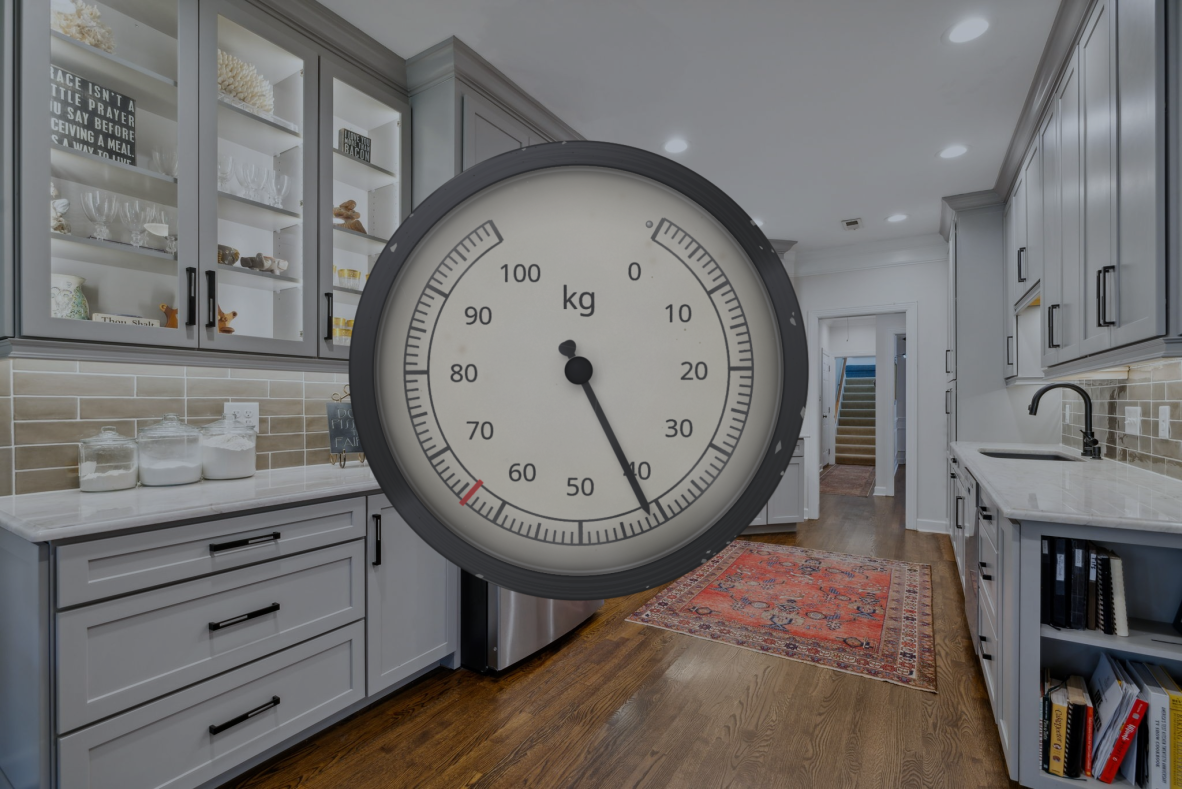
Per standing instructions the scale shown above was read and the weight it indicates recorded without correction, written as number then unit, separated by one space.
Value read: 41.5 kg
